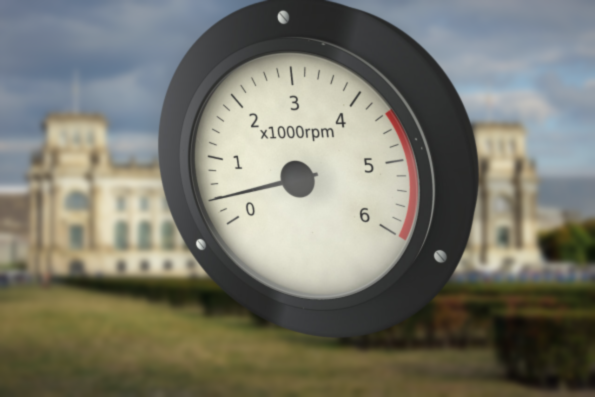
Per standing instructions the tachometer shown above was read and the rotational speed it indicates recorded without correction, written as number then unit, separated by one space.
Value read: 400 rpm
